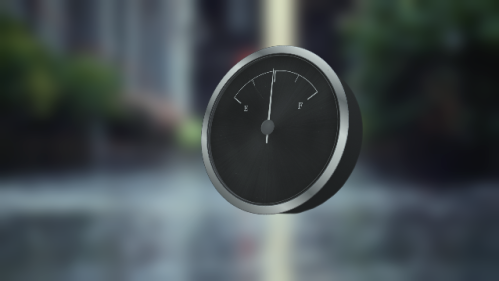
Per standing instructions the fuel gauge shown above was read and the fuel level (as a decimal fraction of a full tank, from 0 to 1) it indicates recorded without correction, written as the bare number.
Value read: 0.5
